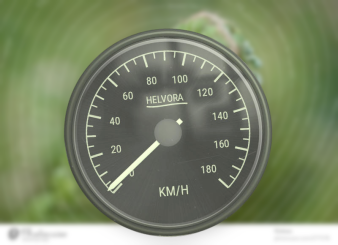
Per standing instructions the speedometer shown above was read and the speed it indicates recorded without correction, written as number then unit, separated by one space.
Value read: 2.5 km/h
